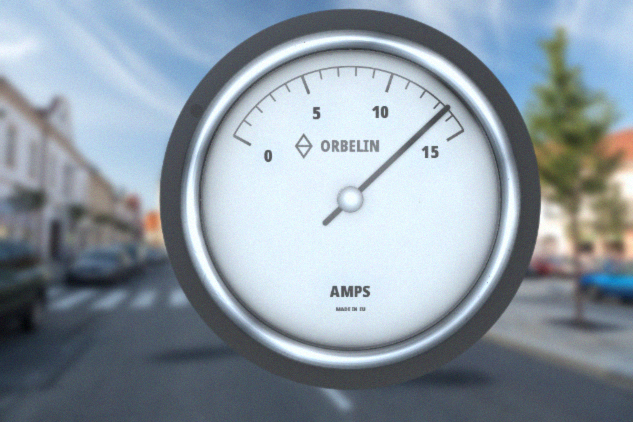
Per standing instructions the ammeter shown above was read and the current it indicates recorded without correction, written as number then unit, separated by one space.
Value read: 13.5 A
